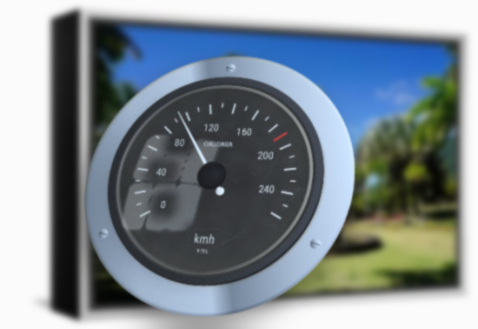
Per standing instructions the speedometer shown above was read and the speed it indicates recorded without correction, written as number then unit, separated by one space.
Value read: 95 km/h
